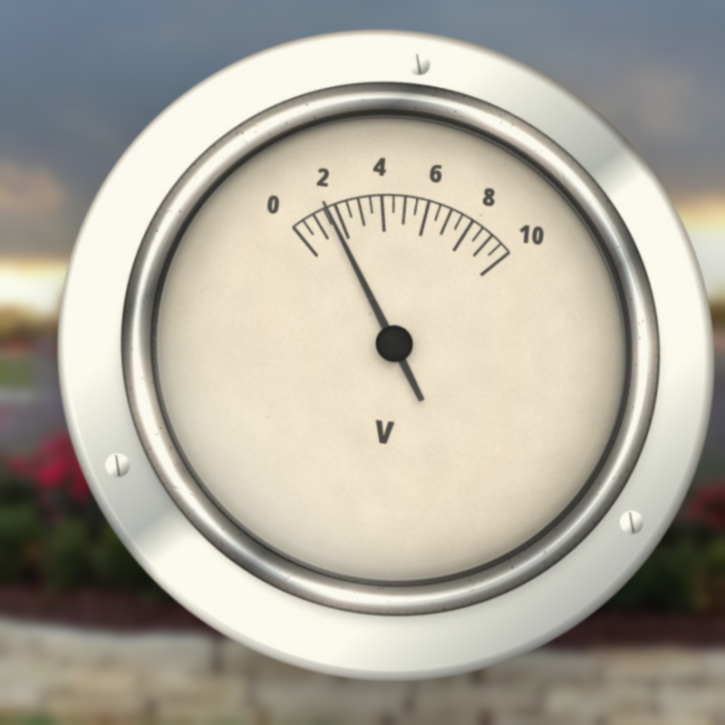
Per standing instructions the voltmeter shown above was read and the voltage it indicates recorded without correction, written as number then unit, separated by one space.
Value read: 1.5 V
